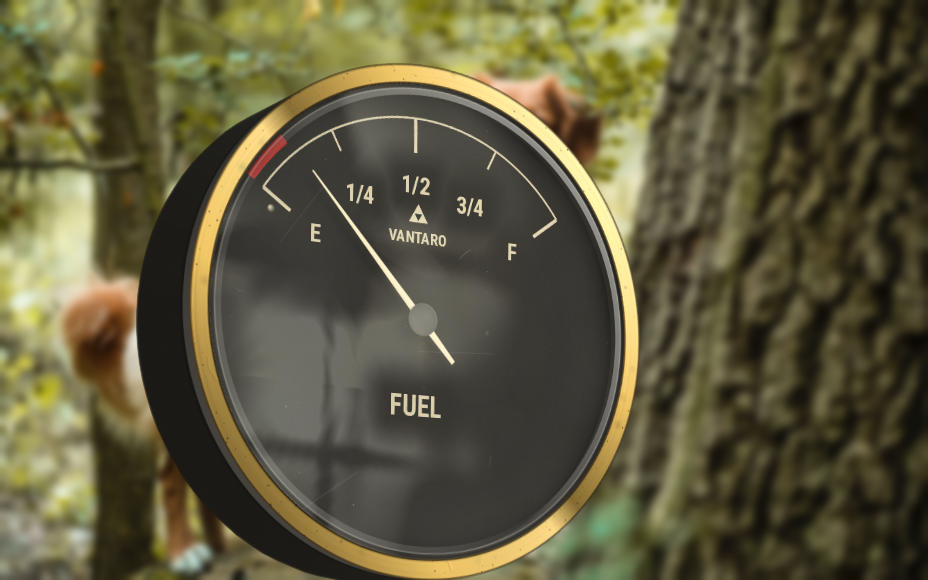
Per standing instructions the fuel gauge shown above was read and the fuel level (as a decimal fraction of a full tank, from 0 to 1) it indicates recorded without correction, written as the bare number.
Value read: 0.125
